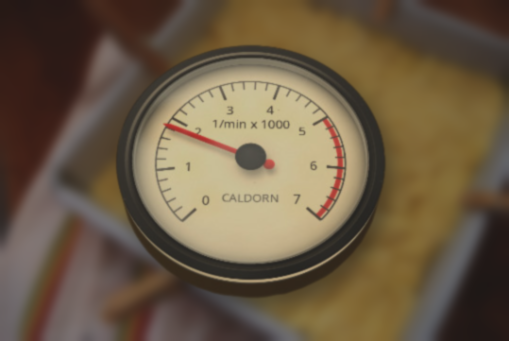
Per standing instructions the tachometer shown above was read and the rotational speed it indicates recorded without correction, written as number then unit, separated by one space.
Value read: 1800 rpm
